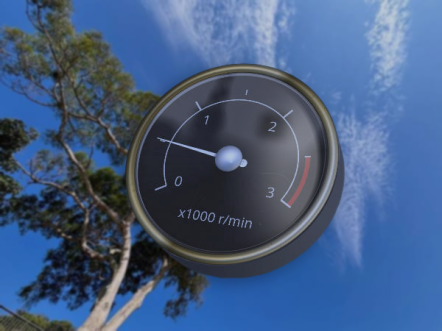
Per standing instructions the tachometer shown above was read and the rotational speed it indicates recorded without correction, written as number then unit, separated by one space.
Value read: 500 rpm
